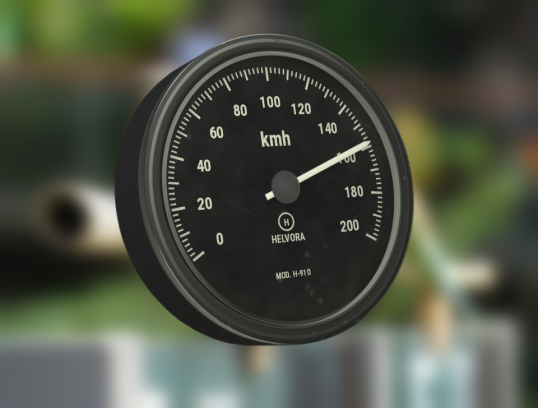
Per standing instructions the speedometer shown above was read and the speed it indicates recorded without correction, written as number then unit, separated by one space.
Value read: 158 km/h
